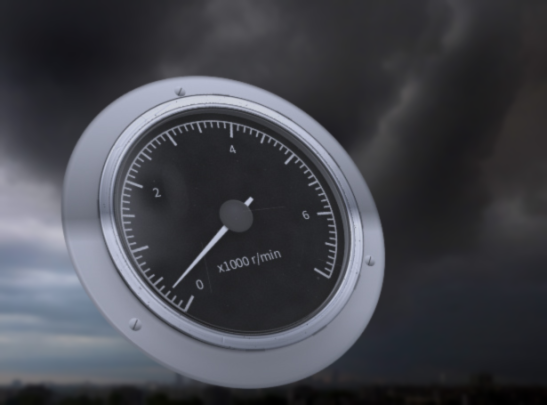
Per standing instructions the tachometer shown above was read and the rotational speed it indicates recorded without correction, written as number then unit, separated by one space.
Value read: 300 rpm
